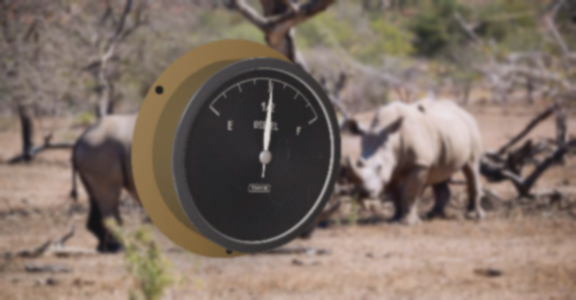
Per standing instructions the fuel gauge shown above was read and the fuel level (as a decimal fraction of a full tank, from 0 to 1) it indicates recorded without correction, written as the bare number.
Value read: 0.5
